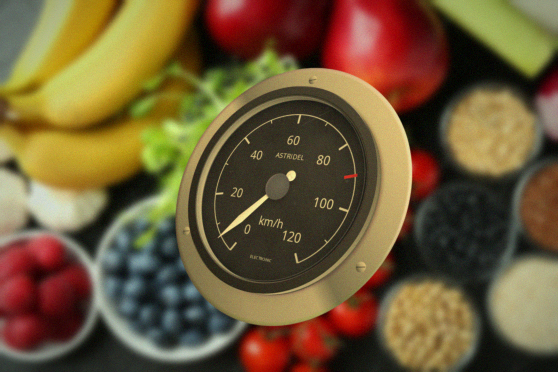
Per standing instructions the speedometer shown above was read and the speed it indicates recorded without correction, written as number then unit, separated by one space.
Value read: 5 km/h
